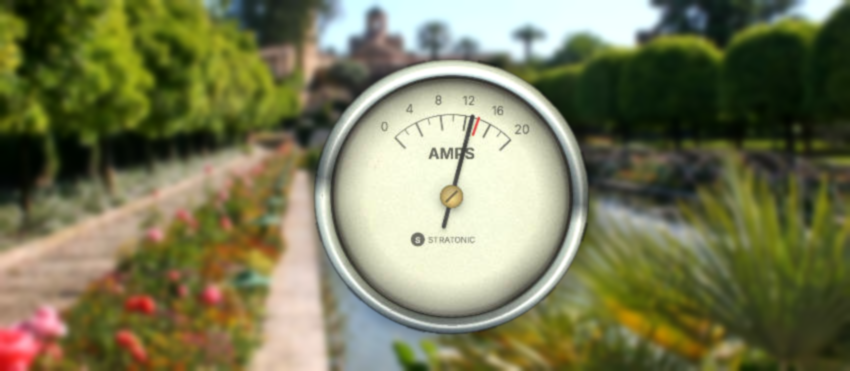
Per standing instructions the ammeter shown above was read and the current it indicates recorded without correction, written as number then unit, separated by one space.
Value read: 13 A
